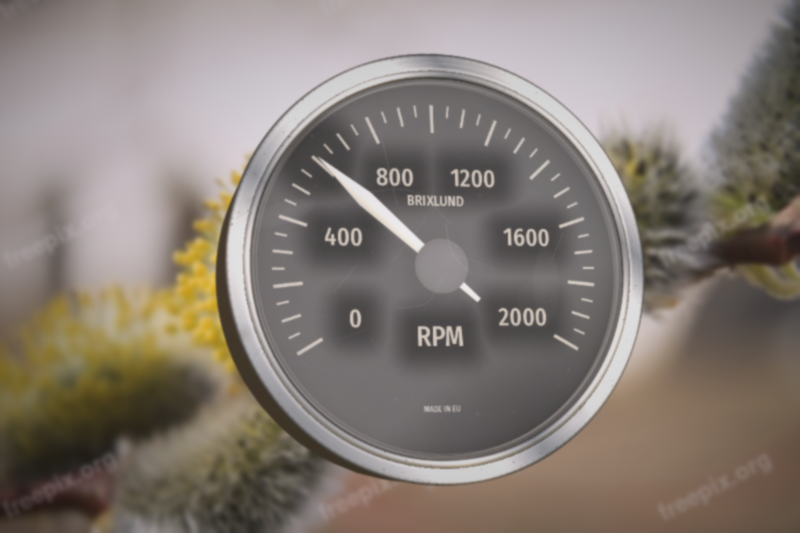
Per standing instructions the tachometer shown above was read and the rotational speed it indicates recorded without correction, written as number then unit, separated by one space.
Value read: 600 rpm
